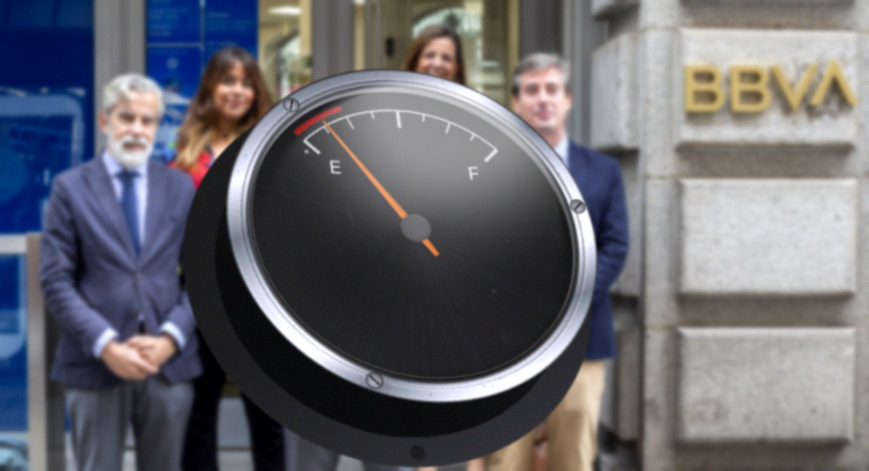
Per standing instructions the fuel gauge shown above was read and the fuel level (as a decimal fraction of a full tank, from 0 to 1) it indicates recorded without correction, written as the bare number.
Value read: 0.125
